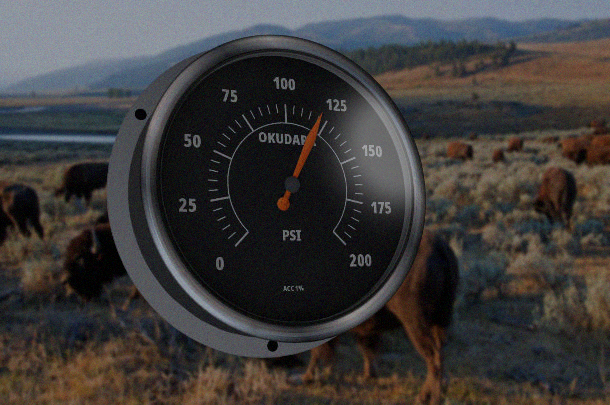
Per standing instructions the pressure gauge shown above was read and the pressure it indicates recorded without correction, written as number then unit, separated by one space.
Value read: 120 psi
